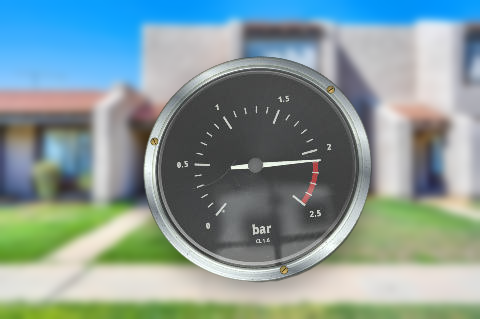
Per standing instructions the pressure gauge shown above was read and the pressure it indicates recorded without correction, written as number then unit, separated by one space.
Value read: 2.1 bar
